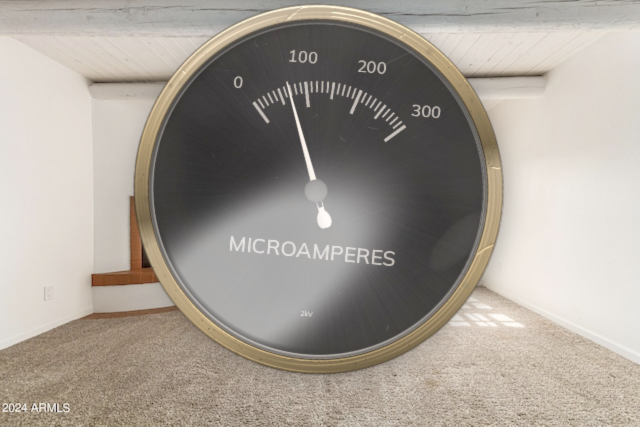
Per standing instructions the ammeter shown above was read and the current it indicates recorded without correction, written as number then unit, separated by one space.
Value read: 70 µA
